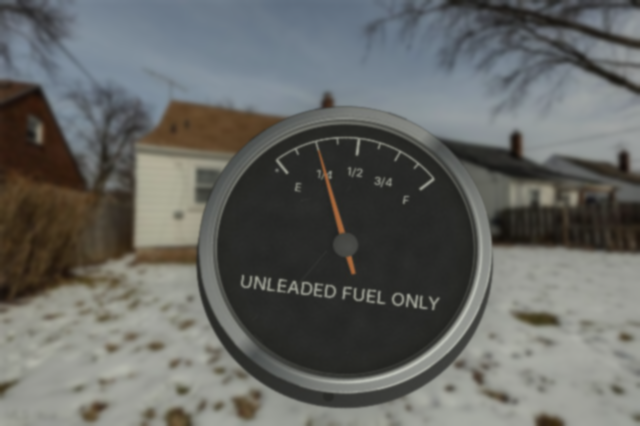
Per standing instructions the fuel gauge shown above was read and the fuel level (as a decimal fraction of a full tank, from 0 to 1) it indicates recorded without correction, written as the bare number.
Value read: 0.25
